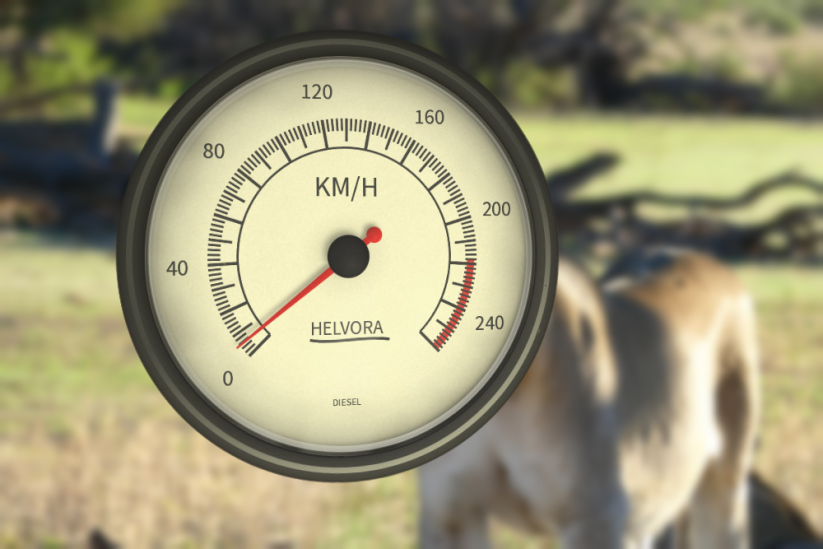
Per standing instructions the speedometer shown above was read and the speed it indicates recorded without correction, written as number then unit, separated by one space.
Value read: 6 km/h
